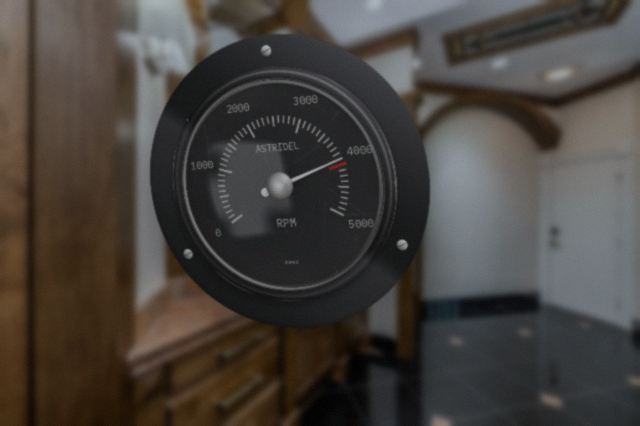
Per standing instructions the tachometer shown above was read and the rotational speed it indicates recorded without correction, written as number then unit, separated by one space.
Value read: 4000 rpm
